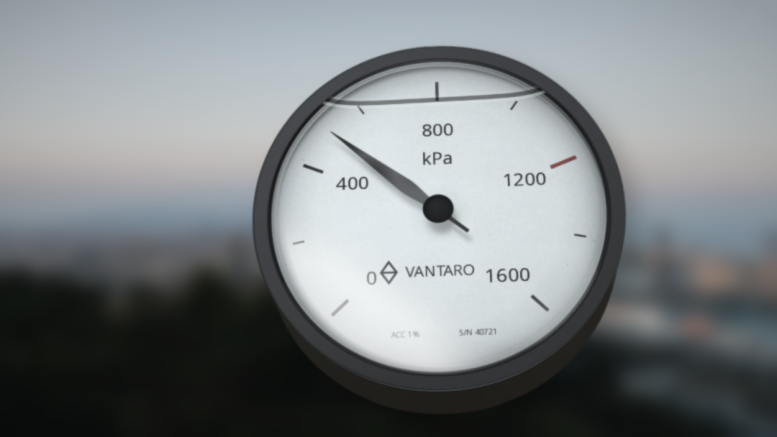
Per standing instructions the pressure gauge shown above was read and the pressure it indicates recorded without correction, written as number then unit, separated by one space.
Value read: 500 kPa
